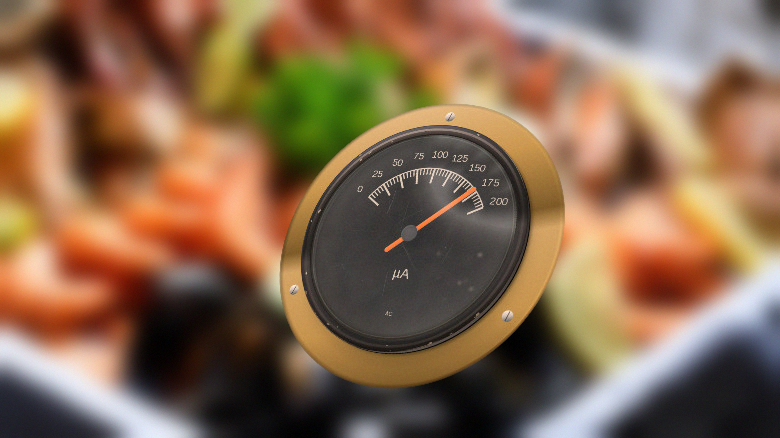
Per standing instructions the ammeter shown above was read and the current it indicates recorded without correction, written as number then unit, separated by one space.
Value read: 175 µA
